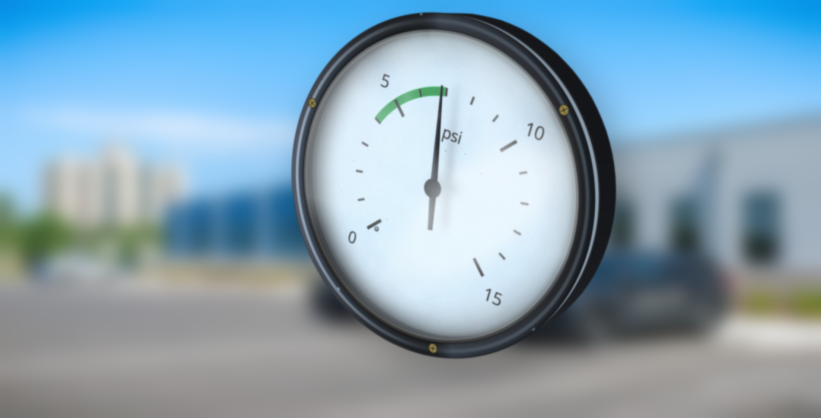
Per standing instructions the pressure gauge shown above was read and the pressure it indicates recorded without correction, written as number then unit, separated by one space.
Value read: 7 psi
